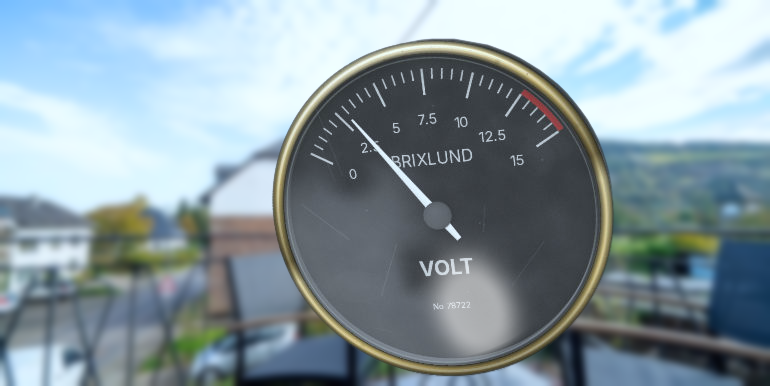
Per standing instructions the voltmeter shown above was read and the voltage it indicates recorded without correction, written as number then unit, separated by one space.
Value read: 3 V
